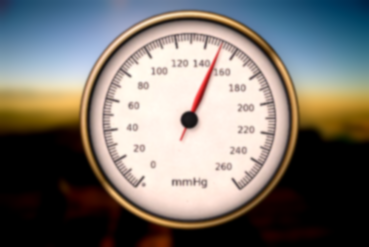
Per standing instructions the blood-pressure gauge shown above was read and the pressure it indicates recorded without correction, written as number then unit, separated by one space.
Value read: 150 mmHg
